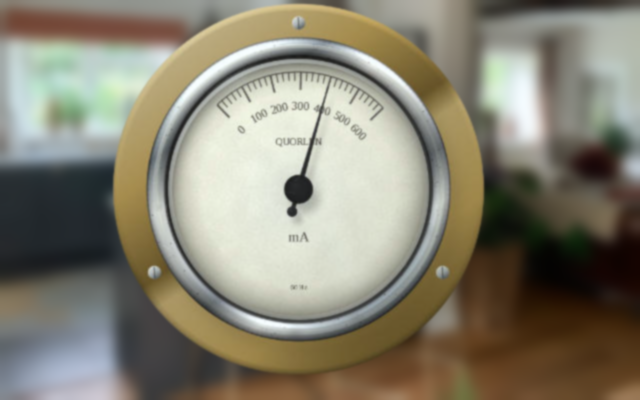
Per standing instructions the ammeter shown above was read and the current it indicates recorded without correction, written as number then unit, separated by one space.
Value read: 400 mA
